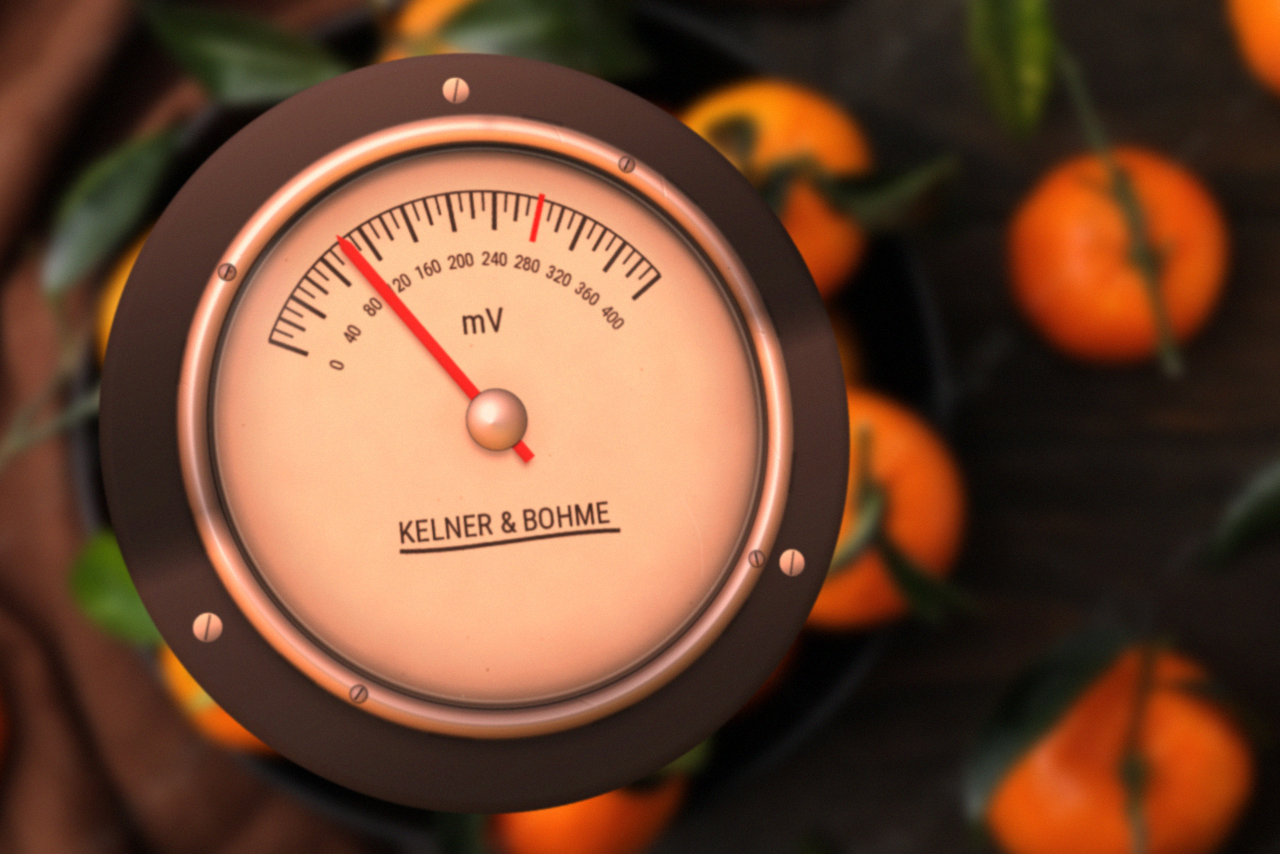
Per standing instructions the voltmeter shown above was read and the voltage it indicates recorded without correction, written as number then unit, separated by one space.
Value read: 100 mV
